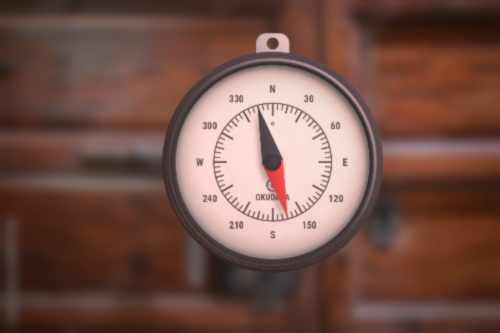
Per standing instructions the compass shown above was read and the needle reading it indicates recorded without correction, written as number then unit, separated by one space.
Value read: 165 °
